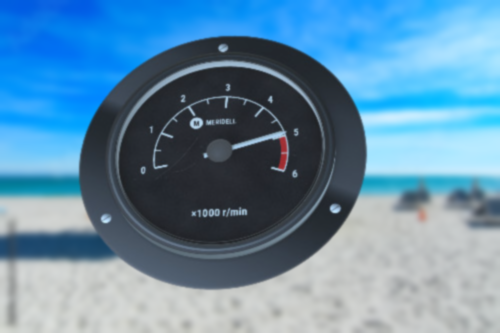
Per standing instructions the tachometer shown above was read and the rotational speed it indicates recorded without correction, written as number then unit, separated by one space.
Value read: 5000 rpm
